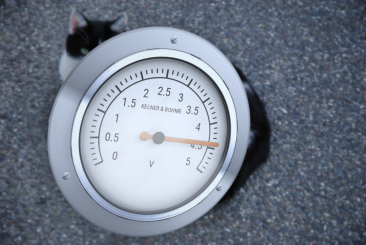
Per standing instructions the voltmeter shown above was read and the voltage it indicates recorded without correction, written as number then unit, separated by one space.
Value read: 4.4 V
